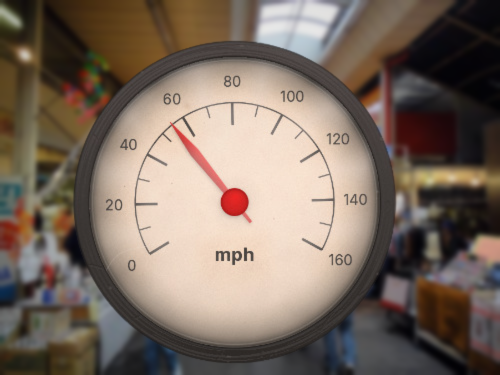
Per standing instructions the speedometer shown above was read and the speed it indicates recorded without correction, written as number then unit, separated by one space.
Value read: 55 mph
